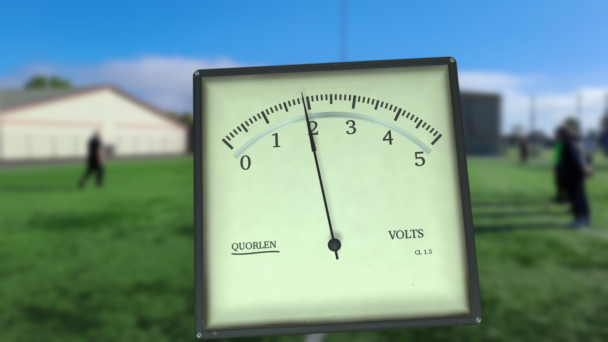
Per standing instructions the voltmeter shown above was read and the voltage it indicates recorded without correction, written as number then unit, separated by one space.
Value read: 1.9 V
